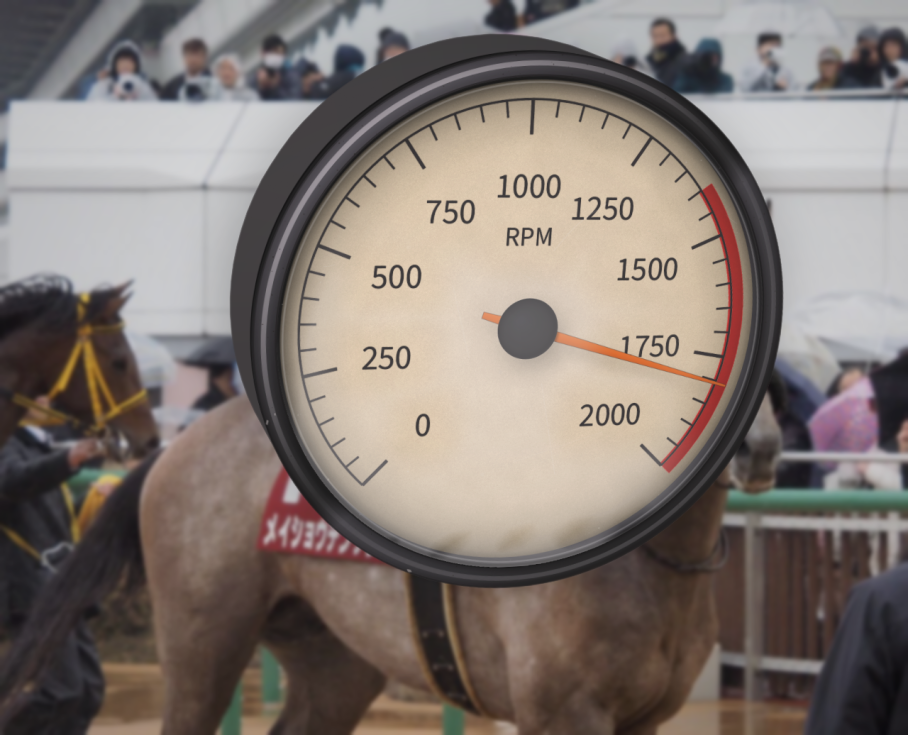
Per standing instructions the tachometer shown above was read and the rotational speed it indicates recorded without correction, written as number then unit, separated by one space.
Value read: 1800 rpm
